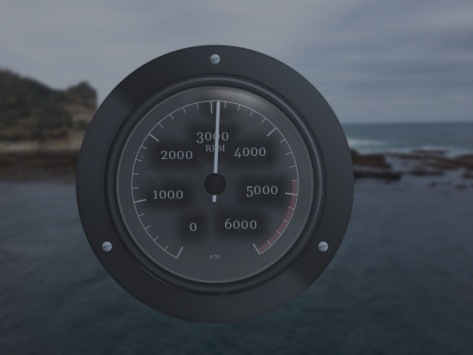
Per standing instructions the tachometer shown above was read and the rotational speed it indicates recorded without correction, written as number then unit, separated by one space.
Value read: 3100 rpm
